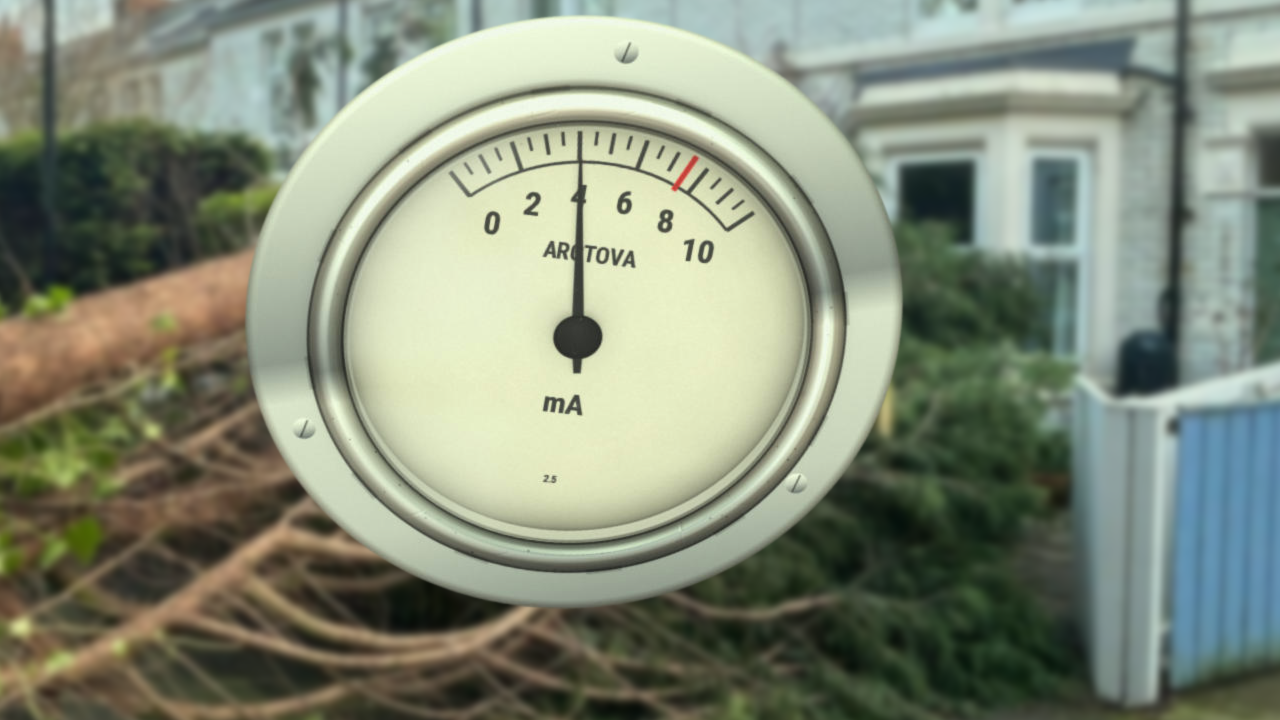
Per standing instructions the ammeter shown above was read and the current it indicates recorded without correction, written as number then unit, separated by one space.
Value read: 4 mA
